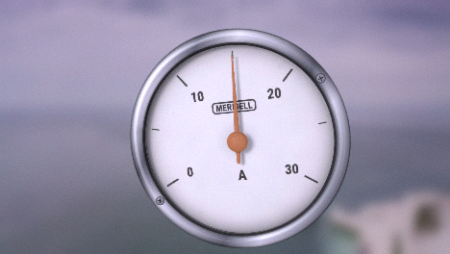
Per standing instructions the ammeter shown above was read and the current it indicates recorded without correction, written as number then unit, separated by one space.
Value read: 15 A
